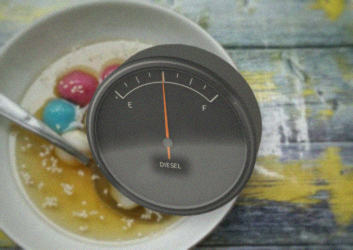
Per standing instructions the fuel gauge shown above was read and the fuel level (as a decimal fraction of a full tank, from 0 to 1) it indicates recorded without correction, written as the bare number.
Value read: 0.5
